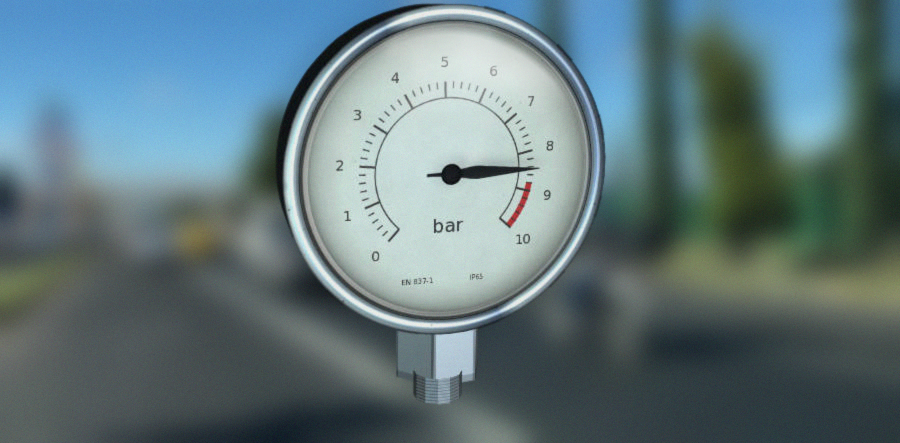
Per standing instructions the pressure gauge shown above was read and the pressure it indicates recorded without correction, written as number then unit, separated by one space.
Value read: 8.4 bar
